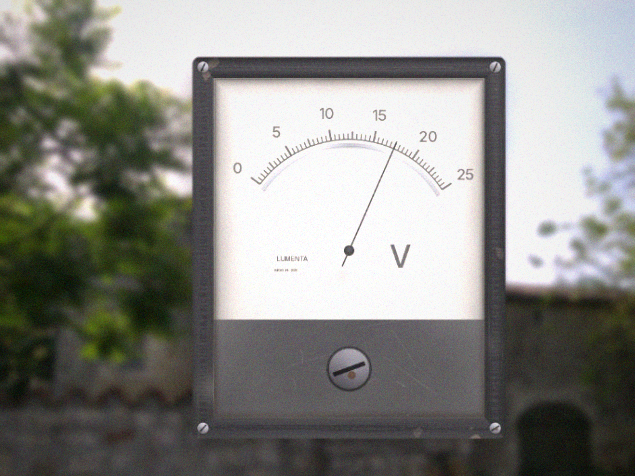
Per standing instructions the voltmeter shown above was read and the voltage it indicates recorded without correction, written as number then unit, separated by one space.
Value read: 17.5 V
